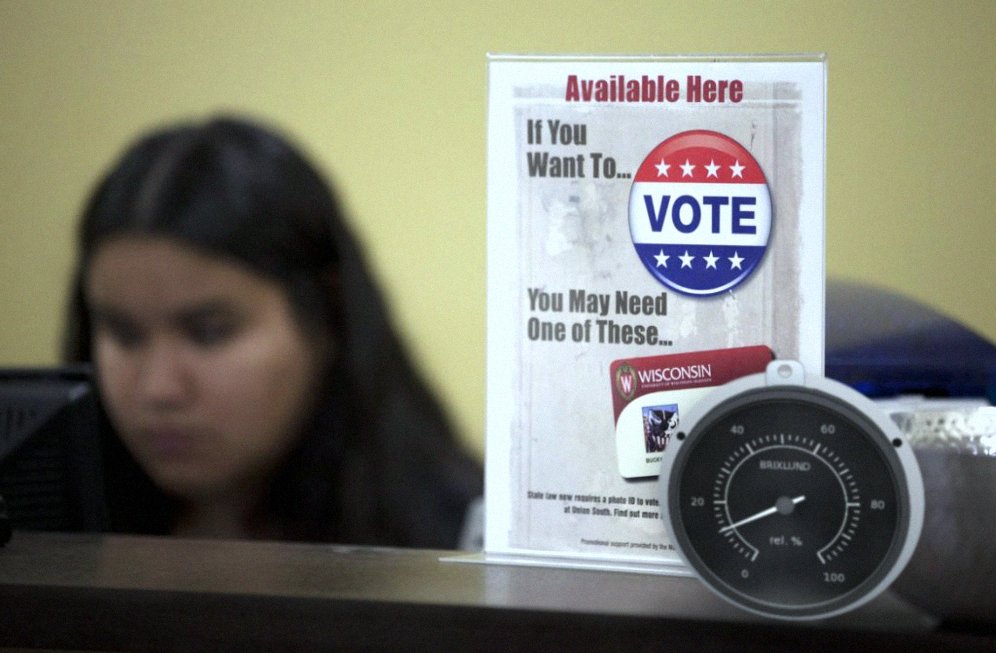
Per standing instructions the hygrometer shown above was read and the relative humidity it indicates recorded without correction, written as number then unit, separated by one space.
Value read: 12 %
